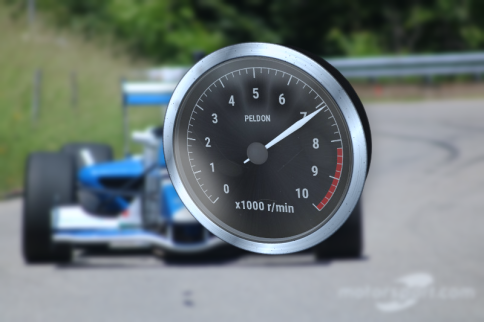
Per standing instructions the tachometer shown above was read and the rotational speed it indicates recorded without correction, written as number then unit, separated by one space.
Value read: 7100 rpm
